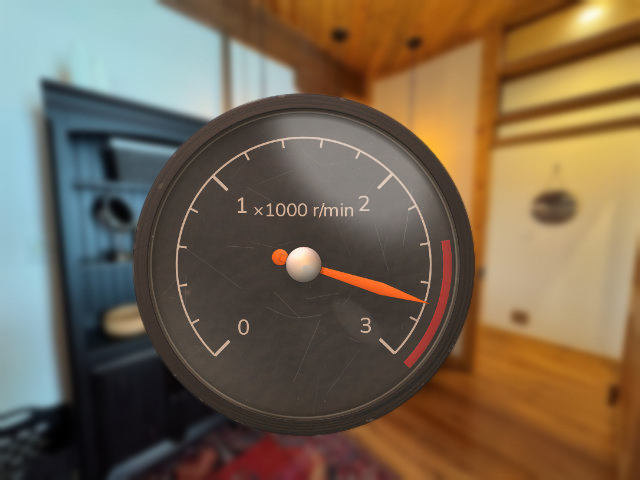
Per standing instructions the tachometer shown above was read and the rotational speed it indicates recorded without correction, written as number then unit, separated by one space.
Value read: 2700 rpm
